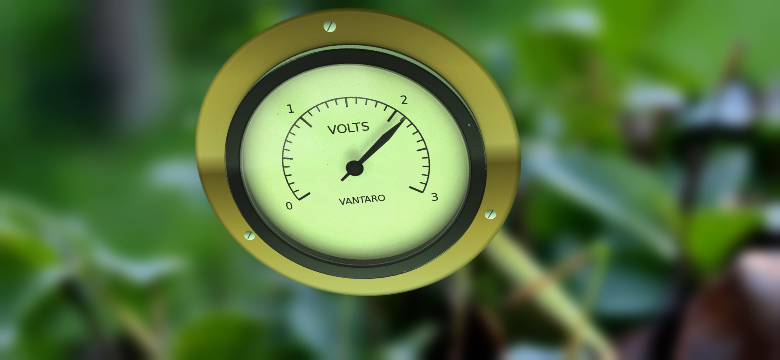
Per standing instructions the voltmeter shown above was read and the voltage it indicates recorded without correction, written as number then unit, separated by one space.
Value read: 2.1 V
